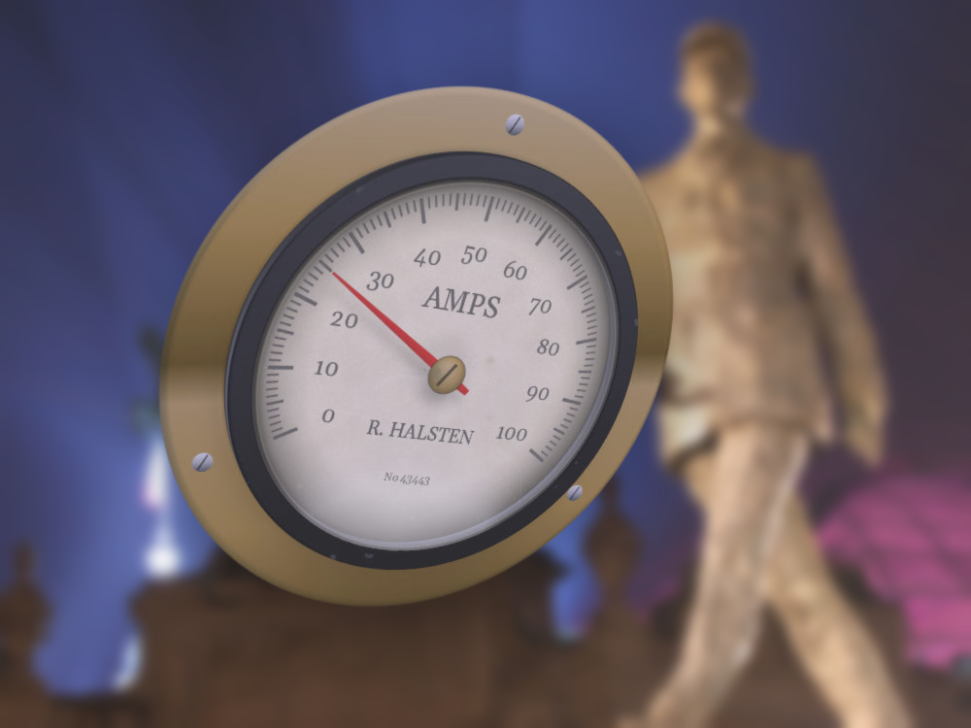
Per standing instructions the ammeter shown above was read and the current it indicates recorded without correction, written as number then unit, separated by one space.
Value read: 25 A
